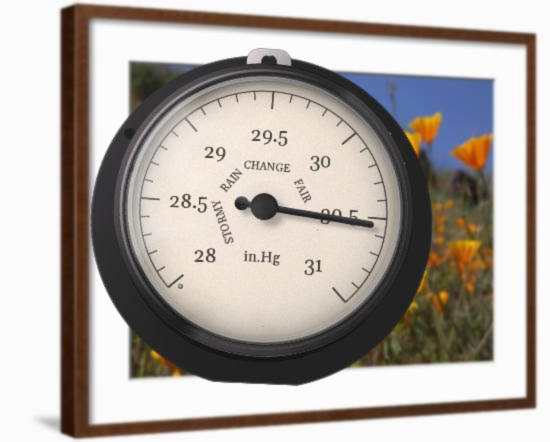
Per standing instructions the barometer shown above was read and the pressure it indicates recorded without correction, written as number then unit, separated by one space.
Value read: 30.55 inHg
